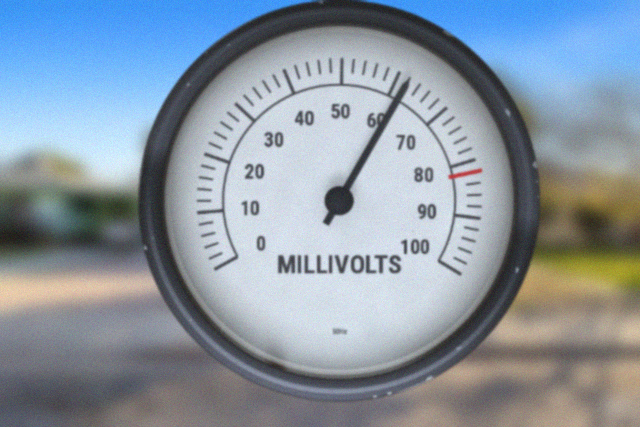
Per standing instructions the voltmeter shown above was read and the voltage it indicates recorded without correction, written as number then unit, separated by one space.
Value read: 62 mV
